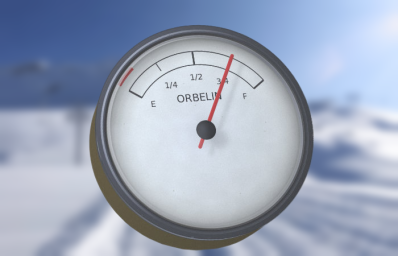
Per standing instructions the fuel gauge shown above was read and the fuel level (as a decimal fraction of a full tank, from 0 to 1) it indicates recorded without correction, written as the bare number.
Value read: 0.75
